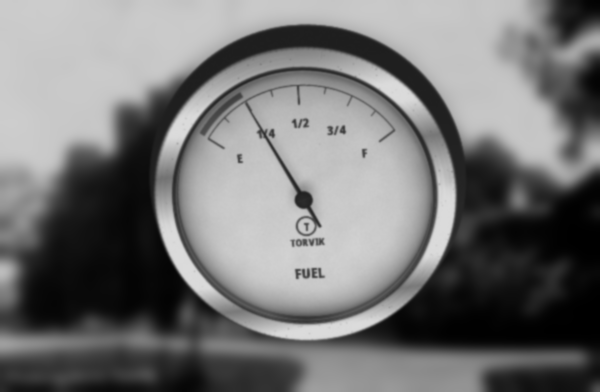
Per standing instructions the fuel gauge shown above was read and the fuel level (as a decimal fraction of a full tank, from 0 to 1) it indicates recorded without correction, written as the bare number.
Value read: 0.25
